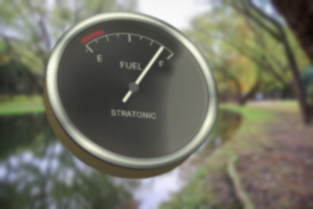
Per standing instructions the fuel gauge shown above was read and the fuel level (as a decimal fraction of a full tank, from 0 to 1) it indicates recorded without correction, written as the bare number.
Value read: 0.875
